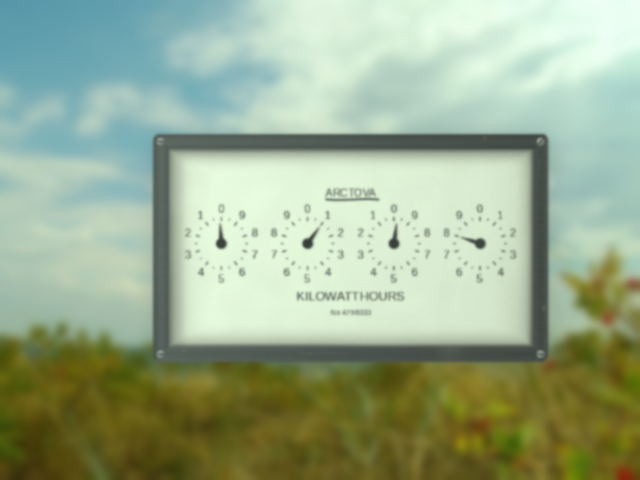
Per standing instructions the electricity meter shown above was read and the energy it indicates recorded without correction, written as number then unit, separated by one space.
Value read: 98 kWh
